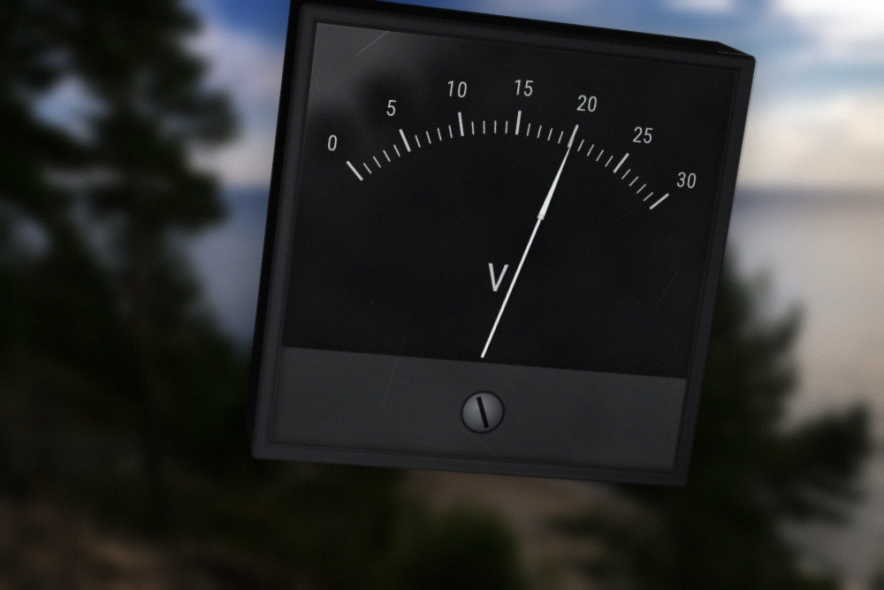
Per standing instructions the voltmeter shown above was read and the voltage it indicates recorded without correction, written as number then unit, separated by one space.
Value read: 20 V
